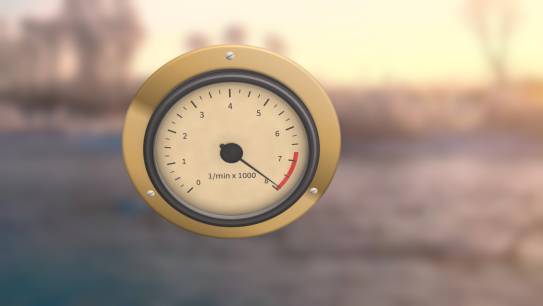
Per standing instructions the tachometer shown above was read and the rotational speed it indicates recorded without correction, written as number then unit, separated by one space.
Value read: 7875 rpm
